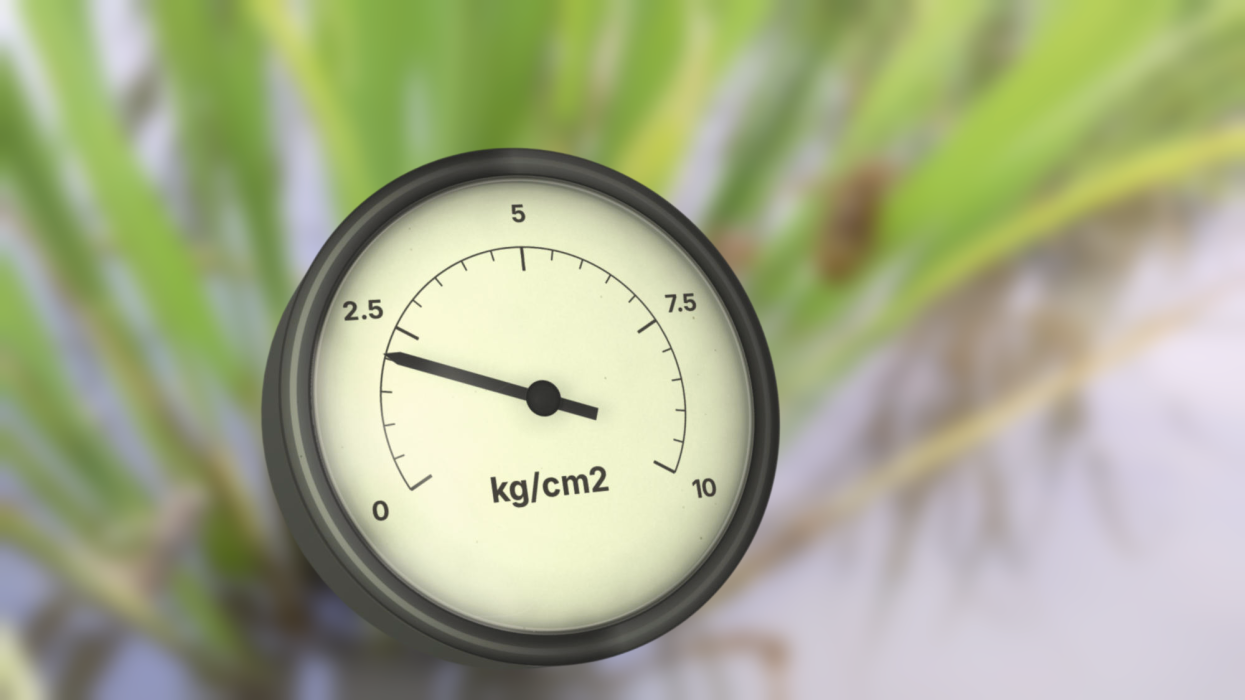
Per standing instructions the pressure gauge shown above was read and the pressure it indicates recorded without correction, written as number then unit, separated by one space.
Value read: 2 kg/cm²
